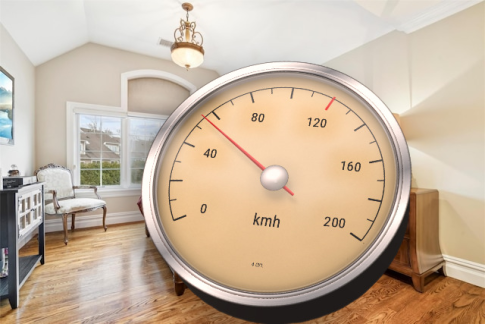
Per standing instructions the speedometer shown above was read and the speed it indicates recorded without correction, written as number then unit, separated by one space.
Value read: 55 km/h
